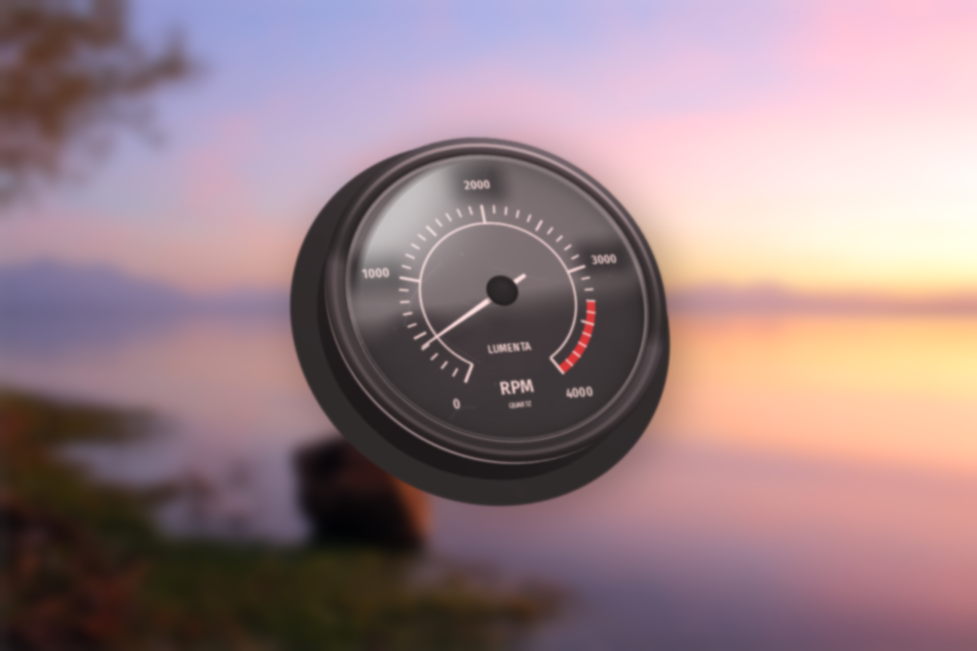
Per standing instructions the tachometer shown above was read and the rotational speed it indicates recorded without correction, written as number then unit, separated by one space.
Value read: 400 rpm
